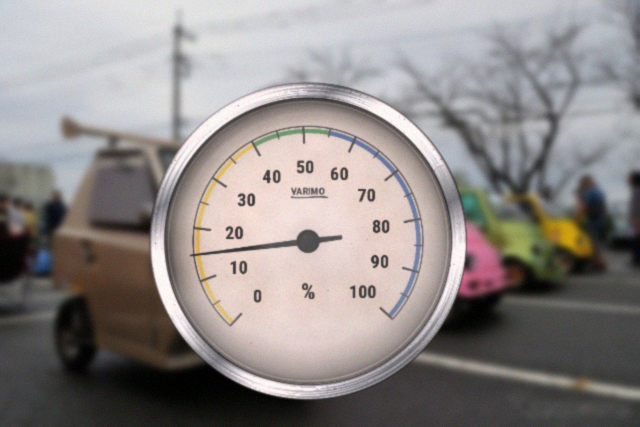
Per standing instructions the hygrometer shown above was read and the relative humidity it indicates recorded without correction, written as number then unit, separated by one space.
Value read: 15 %
